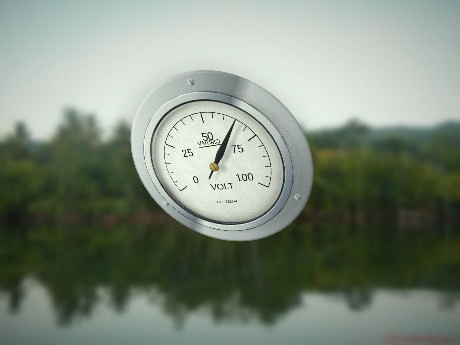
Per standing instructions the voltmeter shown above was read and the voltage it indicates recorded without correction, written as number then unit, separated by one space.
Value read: 65 V
